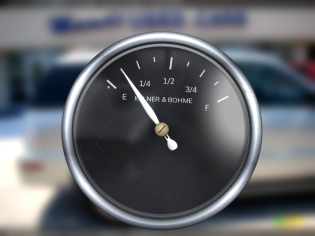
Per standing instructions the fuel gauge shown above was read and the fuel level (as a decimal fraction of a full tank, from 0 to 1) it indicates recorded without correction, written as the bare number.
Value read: 0.125
